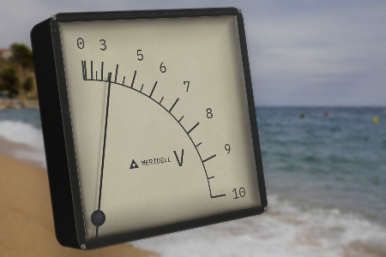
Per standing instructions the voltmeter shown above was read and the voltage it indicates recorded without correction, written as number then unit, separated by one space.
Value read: 3.5 V
